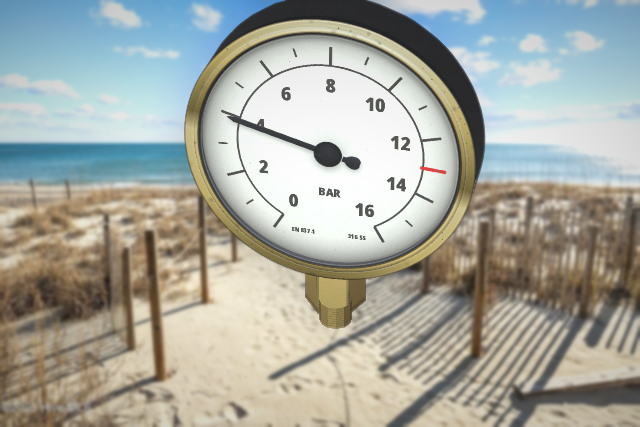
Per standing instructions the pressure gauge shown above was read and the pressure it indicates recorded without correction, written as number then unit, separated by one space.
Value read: 4 bar
